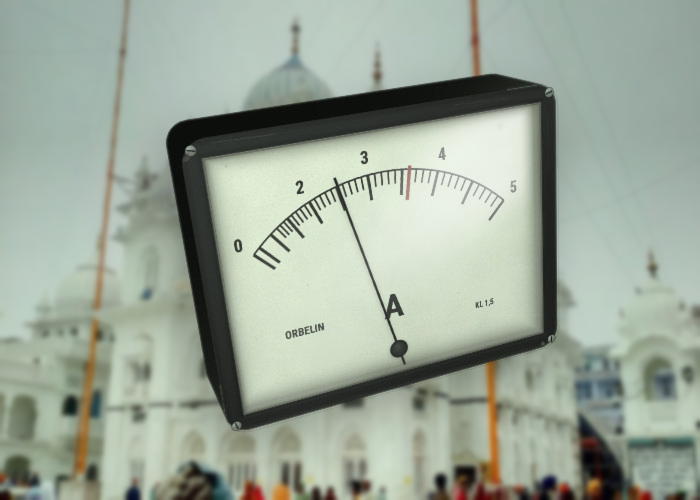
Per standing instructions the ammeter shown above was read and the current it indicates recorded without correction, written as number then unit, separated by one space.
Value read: 2.5 A
